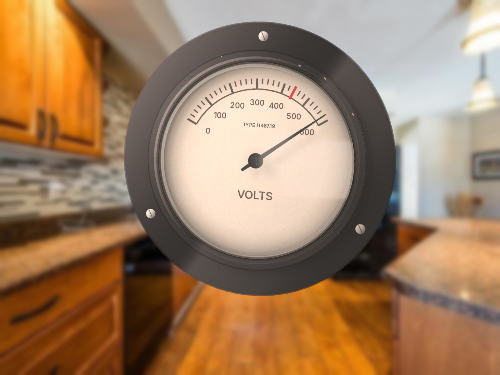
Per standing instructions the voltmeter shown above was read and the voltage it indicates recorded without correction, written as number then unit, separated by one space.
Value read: 580 V
